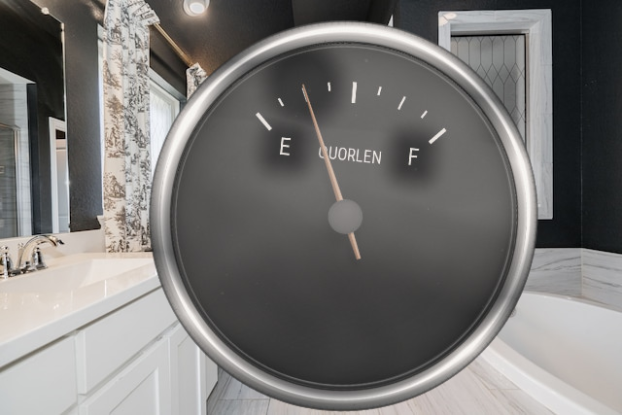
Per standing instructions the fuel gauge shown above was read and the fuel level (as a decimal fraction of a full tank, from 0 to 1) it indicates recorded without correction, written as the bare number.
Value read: 0.25
